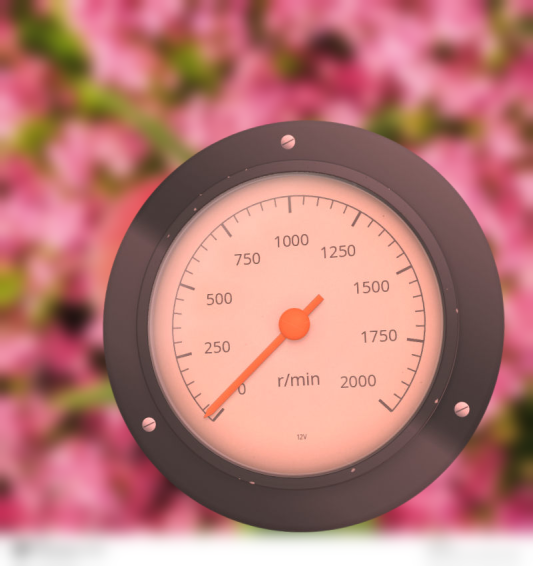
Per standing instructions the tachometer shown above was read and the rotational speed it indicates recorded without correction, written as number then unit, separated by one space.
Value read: 25 rpm
